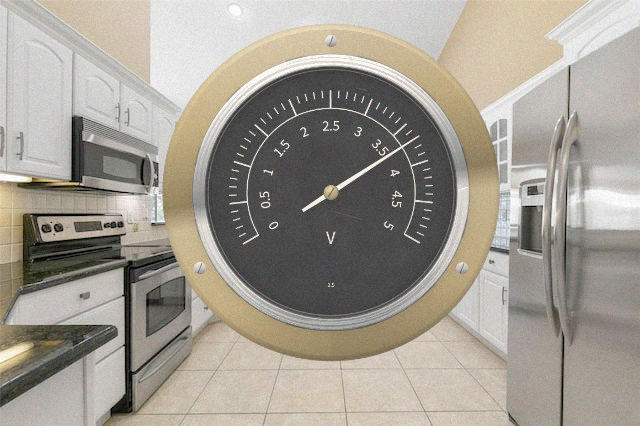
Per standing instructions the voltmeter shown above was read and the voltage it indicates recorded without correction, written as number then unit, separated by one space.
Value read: 3.7 V
